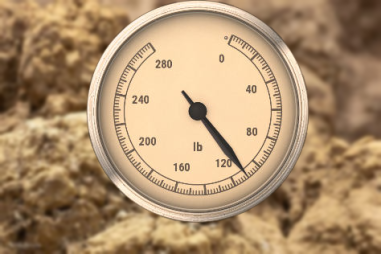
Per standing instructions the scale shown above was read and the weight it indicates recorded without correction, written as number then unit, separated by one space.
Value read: 110 lb
